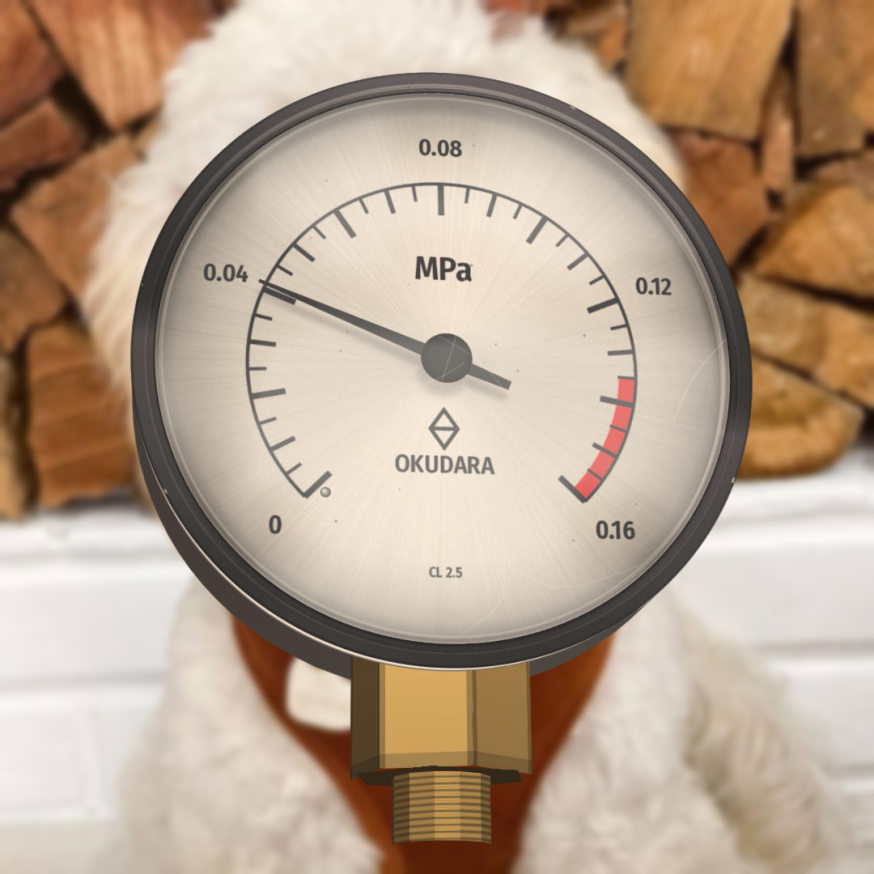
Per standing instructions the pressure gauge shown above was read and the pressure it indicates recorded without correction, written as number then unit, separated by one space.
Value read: 0.04 MPa
